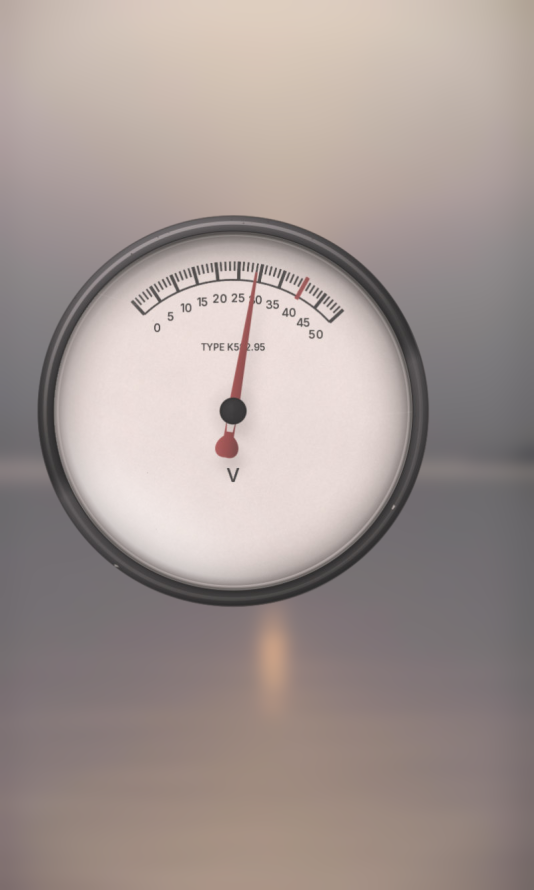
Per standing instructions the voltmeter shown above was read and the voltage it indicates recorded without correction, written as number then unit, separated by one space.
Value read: 29 V
